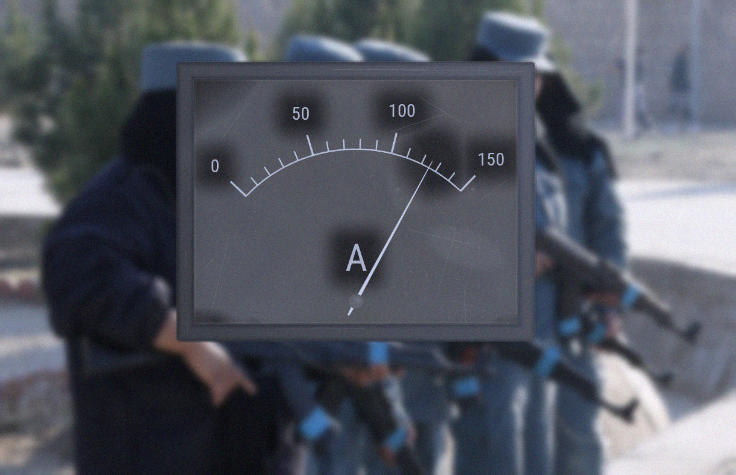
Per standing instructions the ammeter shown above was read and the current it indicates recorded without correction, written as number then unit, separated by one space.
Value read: 125 A
